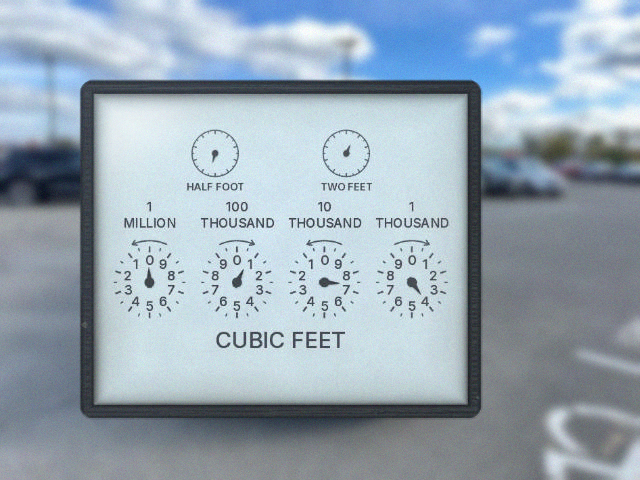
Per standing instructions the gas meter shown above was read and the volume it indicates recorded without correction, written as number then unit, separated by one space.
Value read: 7400 ft³
